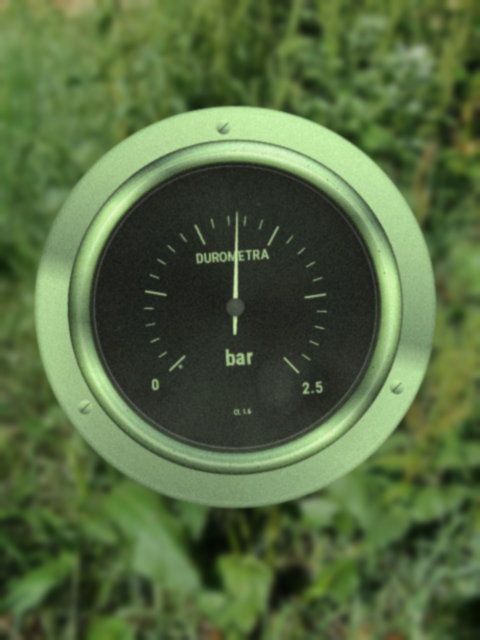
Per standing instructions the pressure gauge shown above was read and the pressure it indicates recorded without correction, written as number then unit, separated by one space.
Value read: 1.25 bar
